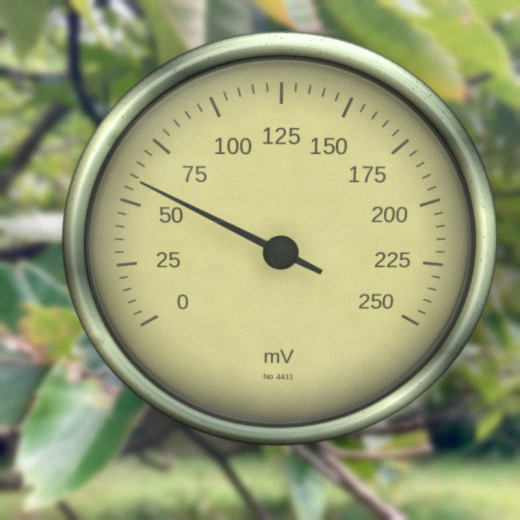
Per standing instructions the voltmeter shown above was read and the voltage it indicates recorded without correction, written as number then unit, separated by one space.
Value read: 60 mV
